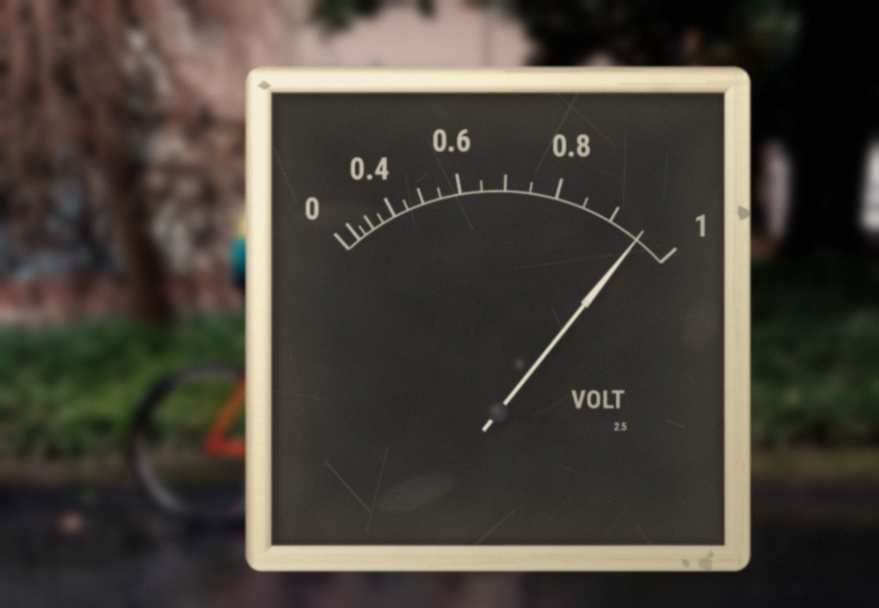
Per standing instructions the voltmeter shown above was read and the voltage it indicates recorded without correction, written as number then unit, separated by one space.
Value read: 0.95 V
